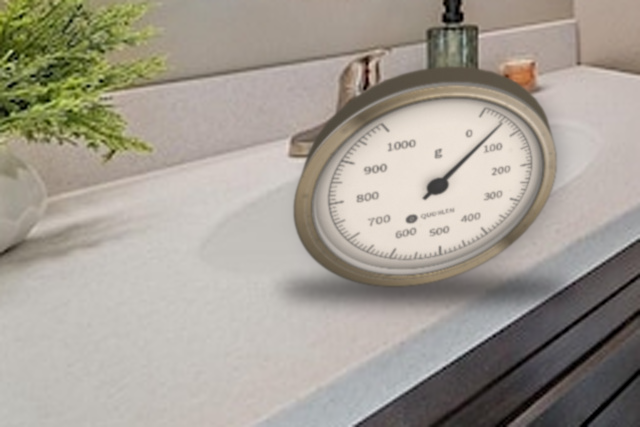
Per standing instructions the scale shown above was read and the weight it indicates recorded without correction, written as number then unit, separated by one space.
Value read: 50 g
